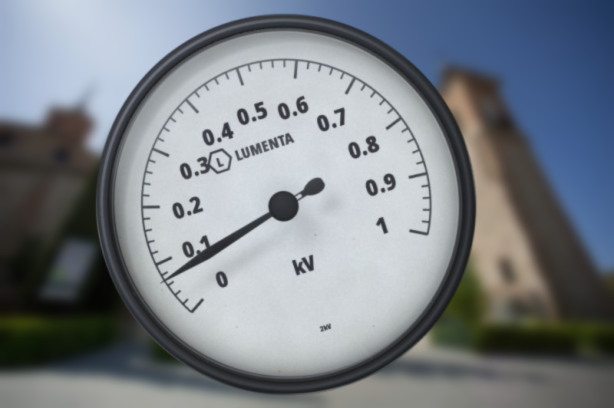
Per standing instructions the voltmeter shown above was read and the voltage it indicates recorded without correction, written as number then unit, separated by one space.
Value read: 0.07 kV
